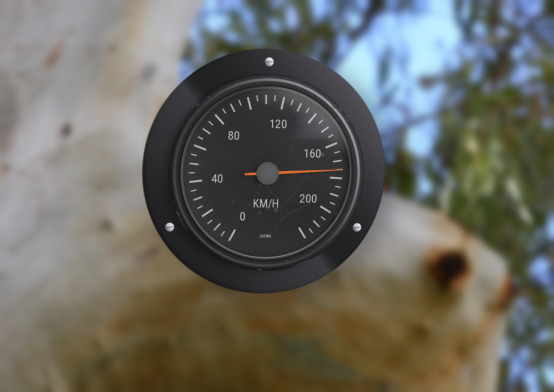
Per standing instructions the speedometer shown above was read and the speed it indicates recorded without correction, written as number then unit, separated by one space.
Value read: 175 km/h
